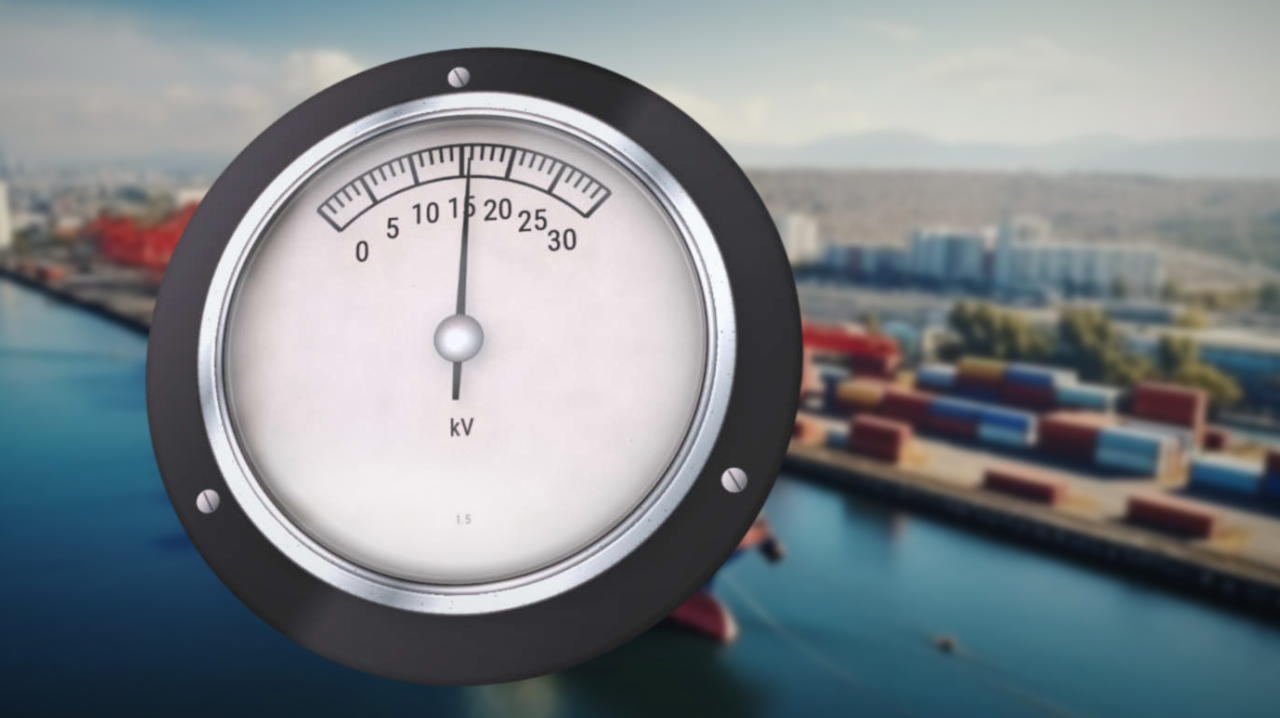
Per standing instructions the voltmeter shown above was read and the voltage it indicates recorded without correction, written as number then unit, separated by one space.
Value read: 16 kV
